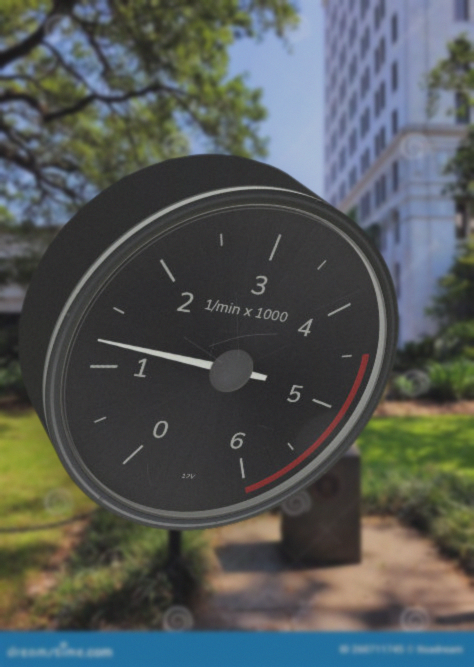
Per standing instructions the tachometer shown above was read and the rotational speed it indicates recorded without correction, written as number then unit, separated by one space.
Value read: 1250 rpm
